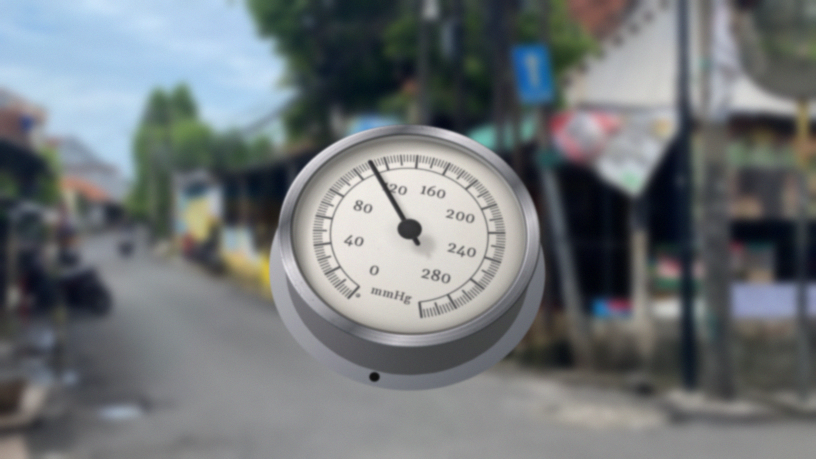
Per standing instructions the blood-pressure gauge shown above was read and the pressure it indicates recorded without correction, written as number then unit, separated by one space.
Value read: 110 mmHg
